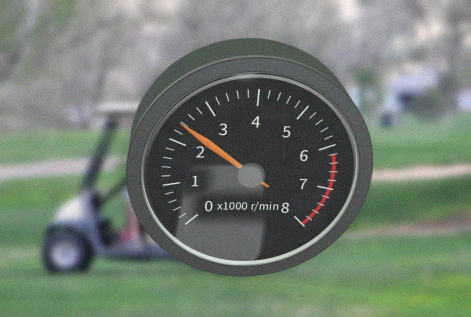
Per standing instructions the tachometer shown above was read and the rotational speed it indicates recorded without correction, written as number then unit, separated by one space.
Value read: 2400 rpm
